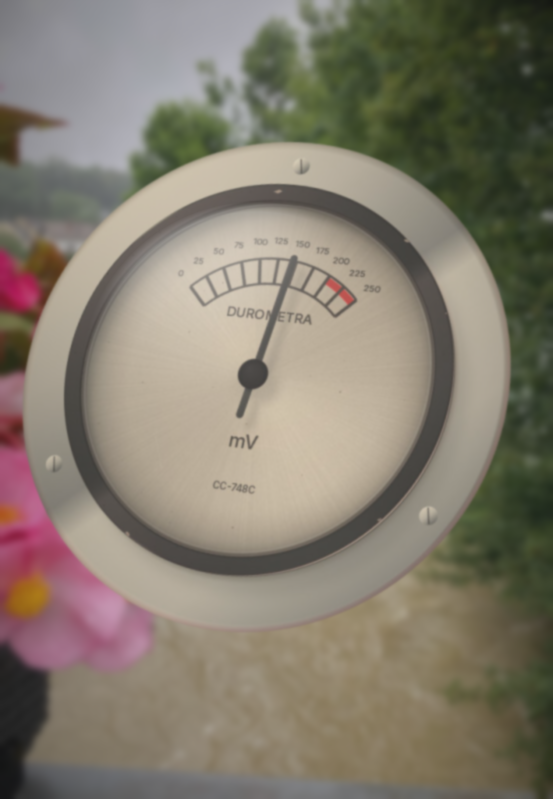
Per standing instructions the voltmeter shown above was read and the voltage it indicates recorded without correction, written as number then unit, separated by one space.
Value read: 150 mV
